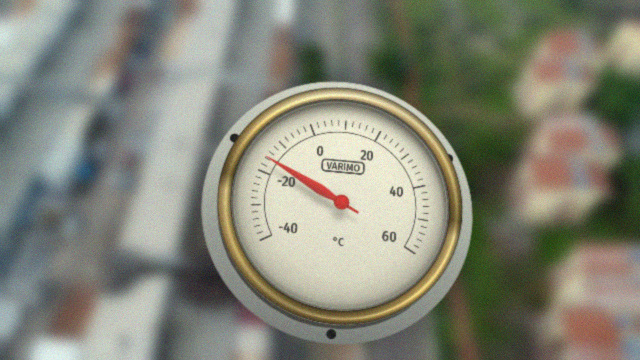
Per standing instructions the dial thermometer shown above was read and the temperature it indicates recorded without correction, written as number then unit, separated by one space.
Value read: -16 °C
